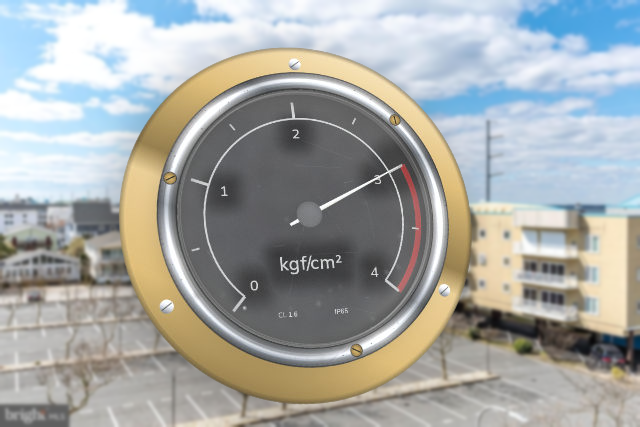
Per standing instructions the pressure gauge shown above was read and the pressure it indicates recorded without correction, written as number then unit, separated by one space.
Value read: 3 kg/cm²
